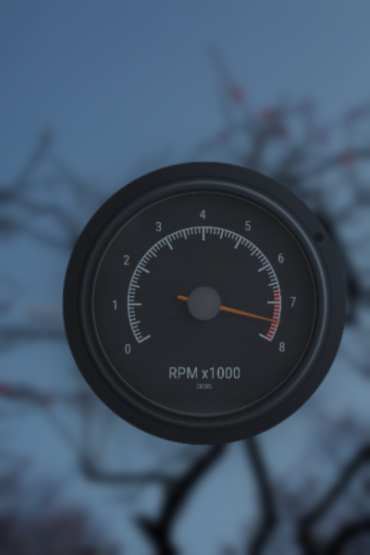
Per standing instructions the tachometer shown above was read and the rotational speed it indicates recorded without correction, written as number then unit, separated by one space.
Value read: 7500 rpm
